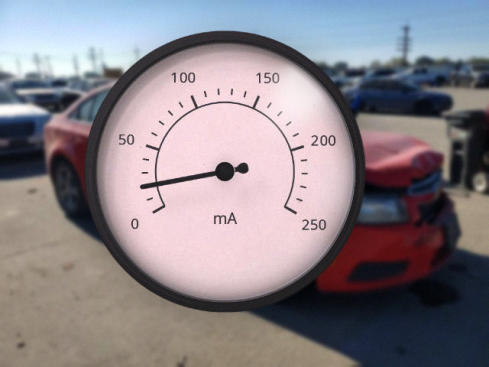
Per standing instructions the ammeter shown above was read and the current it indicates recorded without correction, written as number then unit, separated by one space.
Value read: 20 mA
